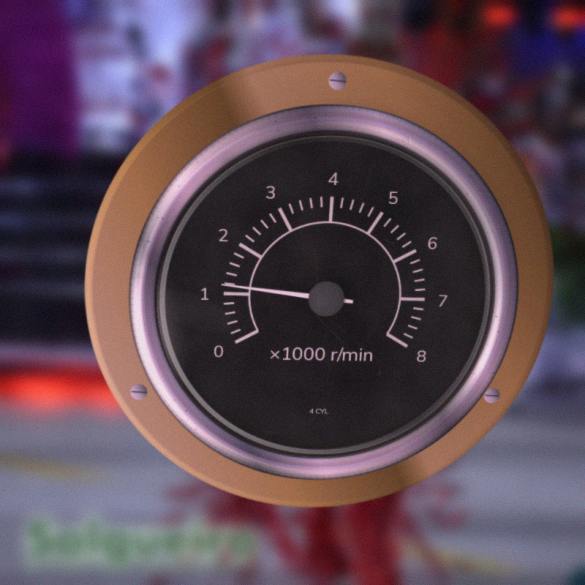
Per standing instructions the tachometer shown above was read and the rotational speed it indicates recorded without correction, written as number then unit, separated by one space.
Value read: 1200 rpm
